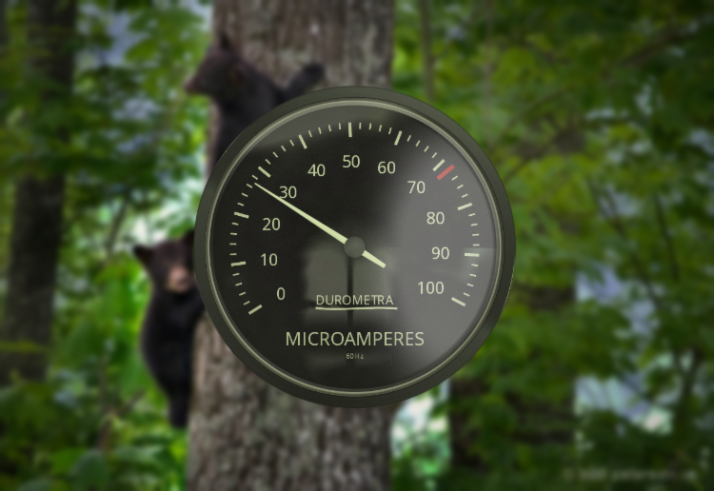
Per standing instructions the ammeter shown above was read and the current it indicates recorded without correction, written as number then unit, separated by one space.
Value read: 27 µA
